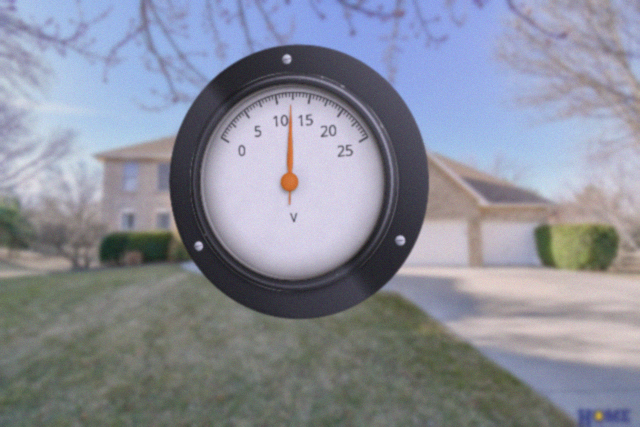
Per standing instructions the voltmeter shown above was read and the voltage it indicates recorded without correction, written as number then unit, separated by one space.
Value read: 12.5 V
